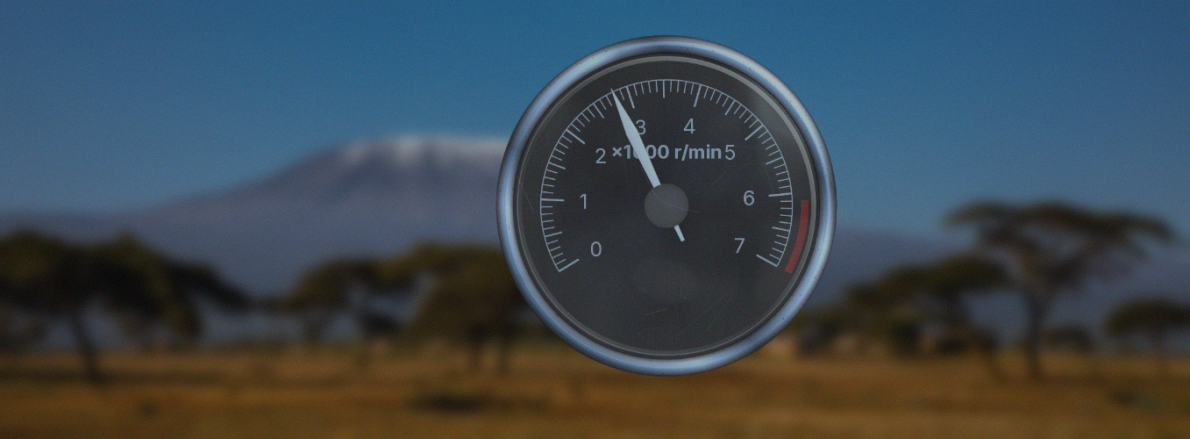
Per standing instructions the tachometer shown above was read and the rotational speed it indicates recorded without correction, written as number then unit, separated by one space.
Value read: 2800 rpm
